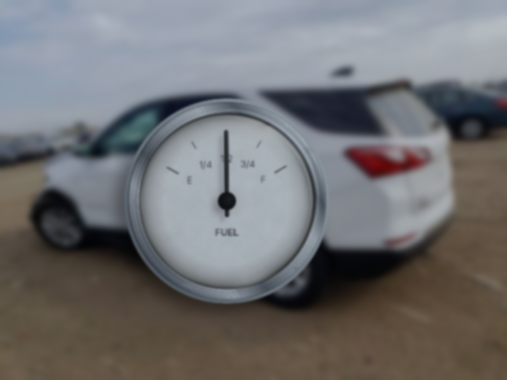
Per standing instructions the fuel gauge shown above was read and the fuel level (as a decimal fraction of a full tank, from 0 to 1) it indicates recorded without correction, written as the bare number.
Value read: 0.5
